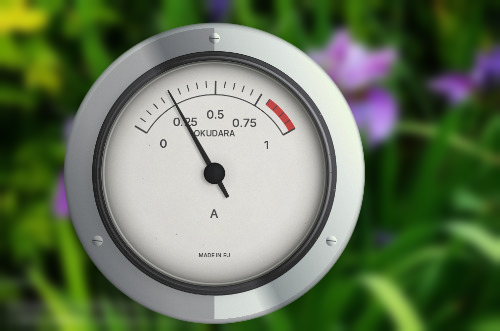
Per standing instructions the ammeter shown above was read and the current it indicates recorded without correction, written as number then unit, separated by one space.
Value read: 0.25 A
